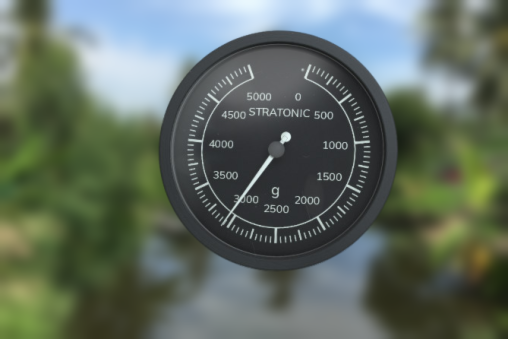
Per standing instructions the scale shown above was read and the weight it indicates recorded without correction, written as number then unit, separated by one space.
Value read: 3050 g
